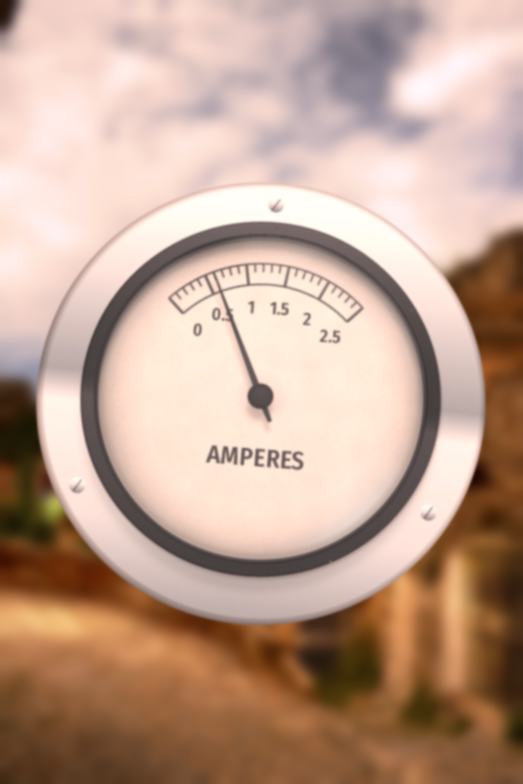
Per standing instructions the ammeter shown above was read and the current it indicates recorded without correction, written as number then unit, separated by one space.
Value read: 0.6 A
